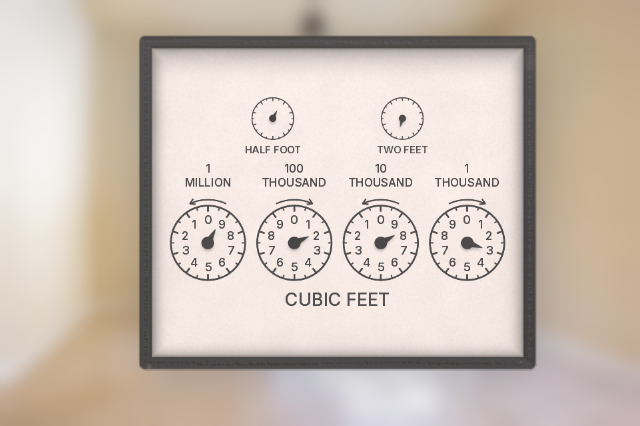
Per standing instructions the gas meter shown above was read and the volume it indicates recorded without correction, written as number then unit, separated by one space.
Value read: 918300 ft³
